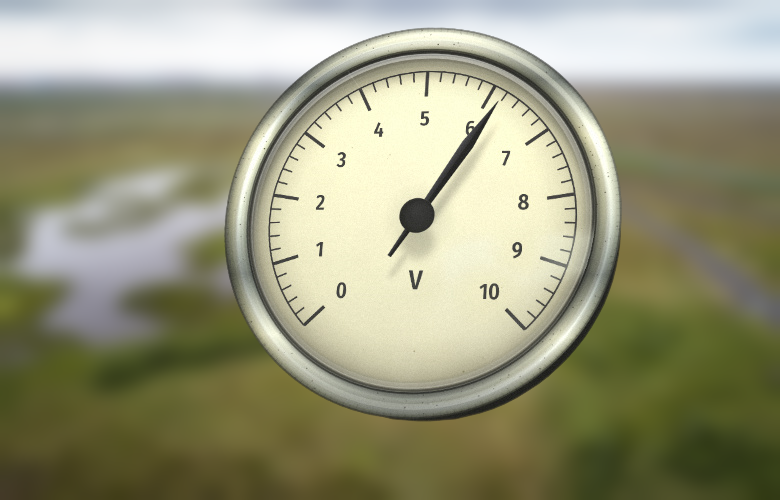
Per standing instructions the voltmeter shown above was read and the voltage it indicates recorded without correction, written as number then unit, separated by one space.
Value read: 6.2 V
